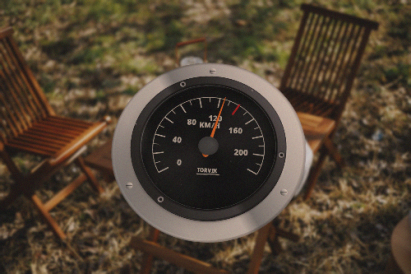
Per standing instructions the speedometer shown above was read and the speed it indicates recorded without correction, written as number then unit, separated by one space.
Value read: 125 km/h
